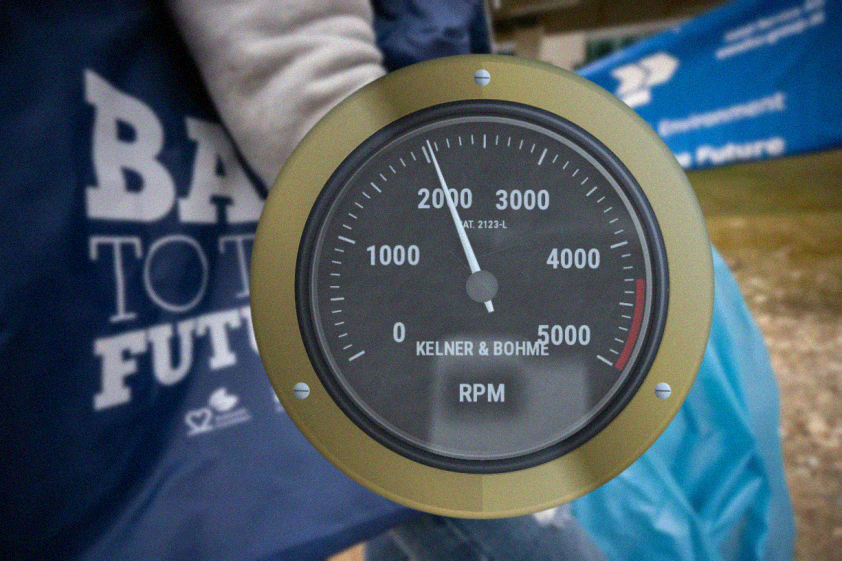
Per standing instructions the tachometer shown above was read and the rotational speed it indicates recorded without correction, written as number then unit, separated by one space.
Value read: 2050 rpm
